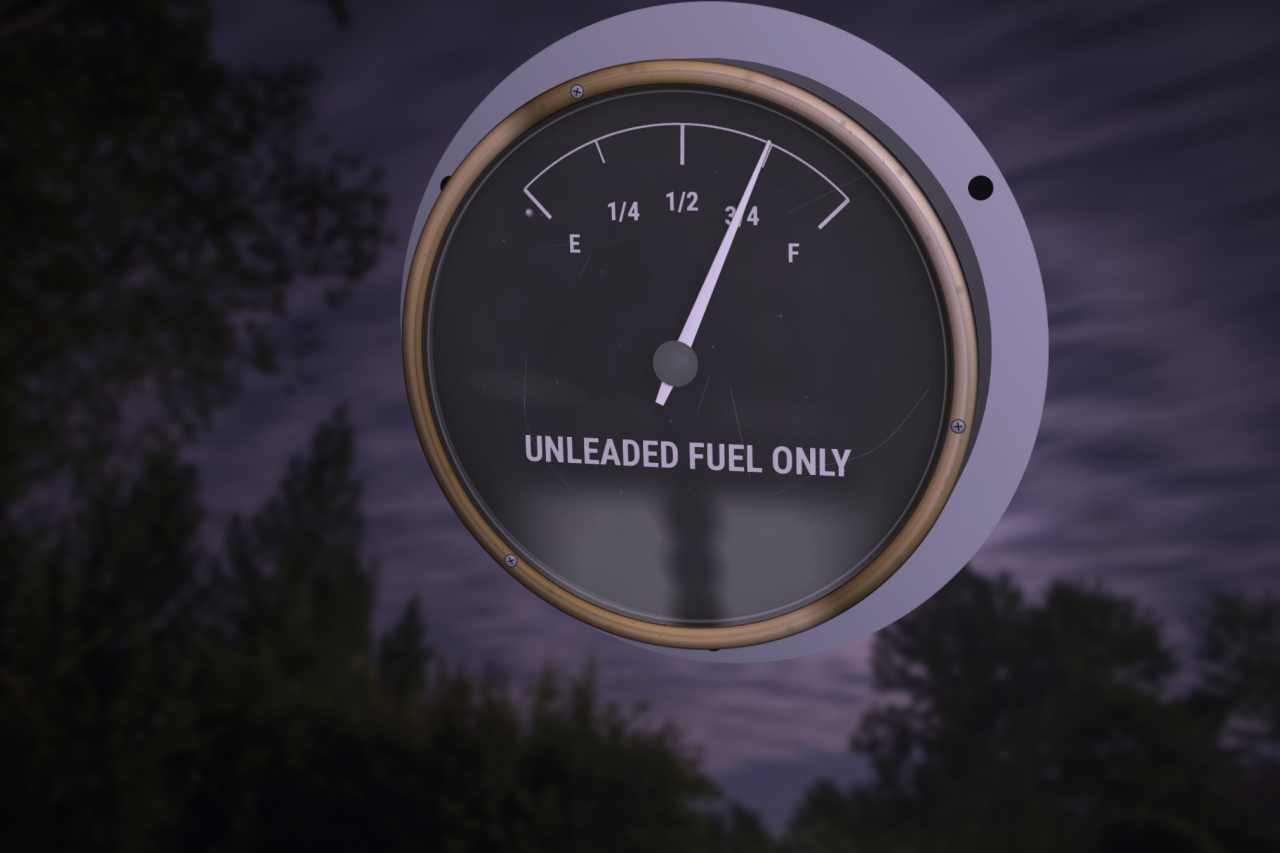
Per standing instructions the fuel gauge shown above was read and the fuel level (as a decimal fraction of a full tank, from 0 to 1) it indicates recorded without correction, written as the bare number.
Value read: 0.75
